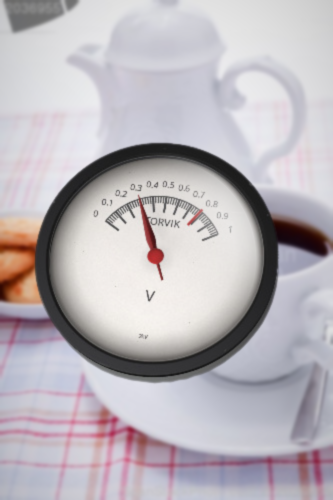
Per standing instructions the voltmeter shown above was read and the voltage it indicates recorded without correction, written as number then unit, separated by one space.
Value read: 0.3 V
